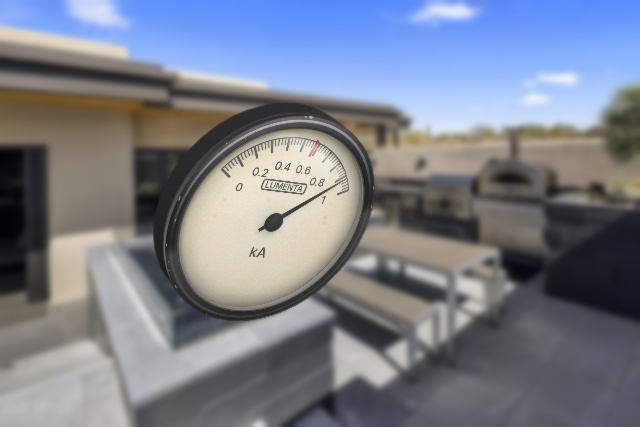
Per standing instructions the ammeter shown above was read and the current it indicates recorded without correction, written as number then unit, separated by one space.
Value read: 0.9 kA
